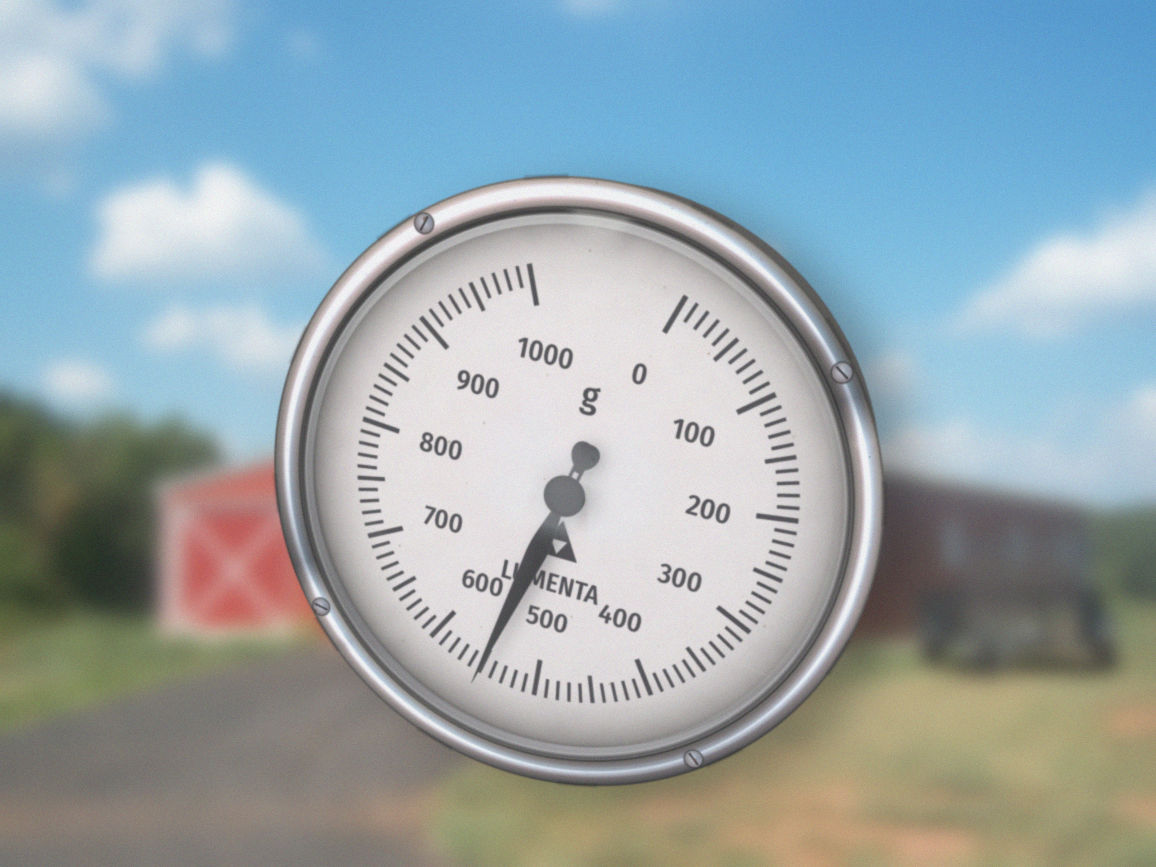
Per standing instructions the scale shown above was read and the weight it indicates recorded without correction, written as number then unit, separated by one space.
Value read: 550 g
